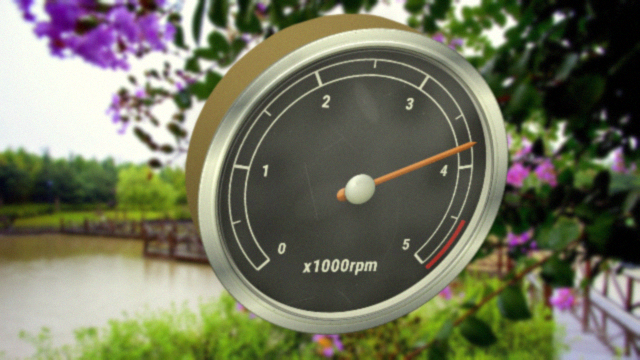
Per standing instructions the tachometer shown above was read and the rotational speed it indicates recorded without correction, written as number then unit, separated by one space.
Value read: 3750 rpm
